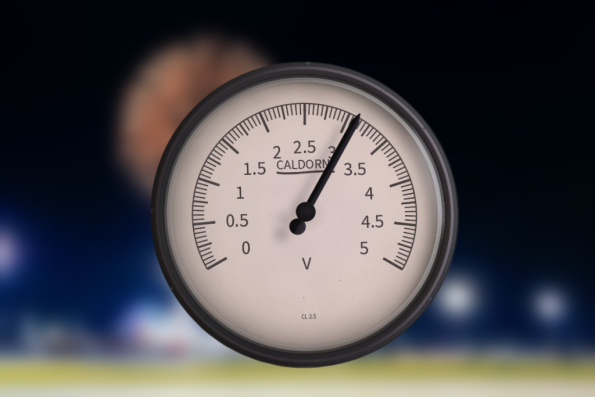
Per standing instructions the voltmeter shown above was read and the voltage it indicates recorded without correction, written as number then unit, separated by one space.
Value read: 3.1 V
